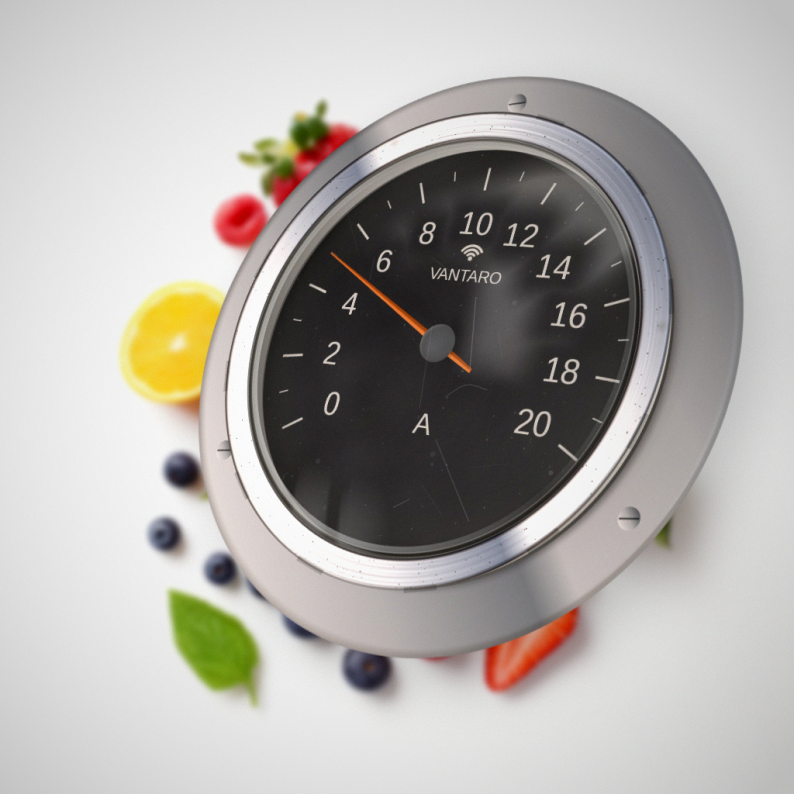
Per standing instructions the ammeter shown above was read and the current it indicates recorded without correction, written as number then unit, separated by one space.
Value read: 5 A
